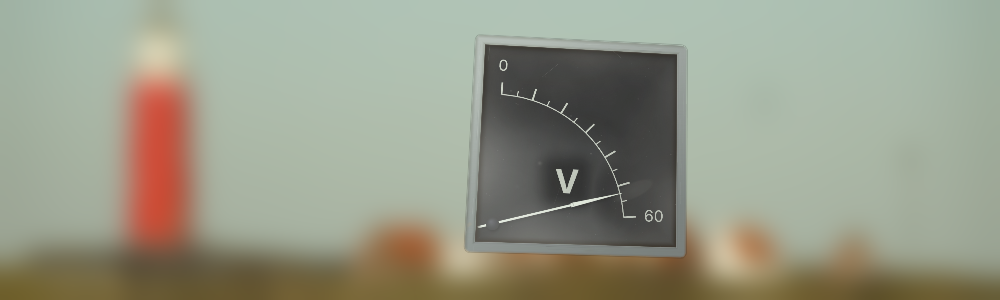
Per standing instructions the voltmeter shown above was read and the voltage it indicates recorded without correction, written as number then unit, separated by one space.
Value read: 52.5 V
